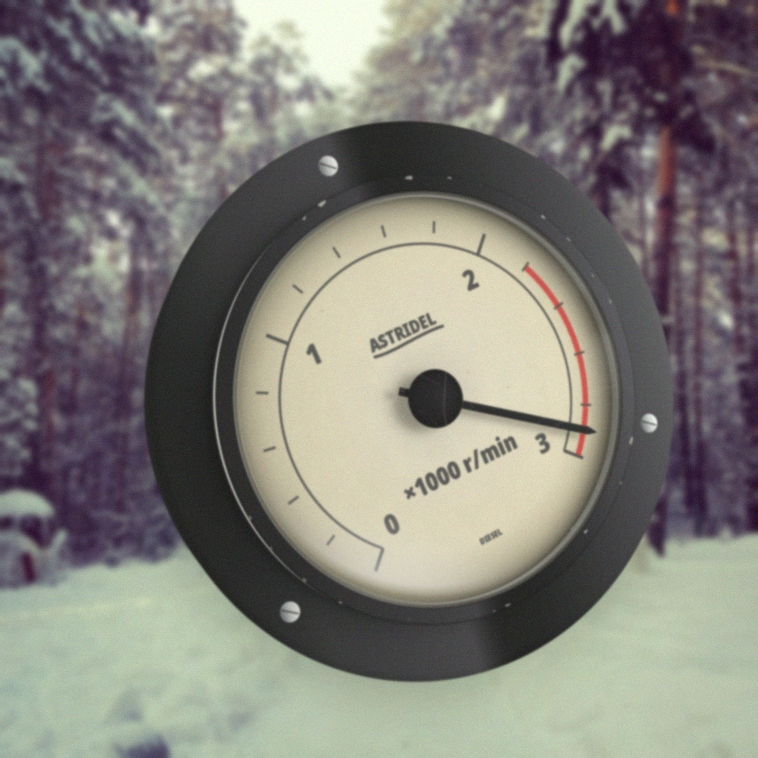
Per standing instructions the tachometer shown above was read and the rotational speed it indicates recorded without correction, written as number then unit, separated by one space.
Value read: 2900 rpm
